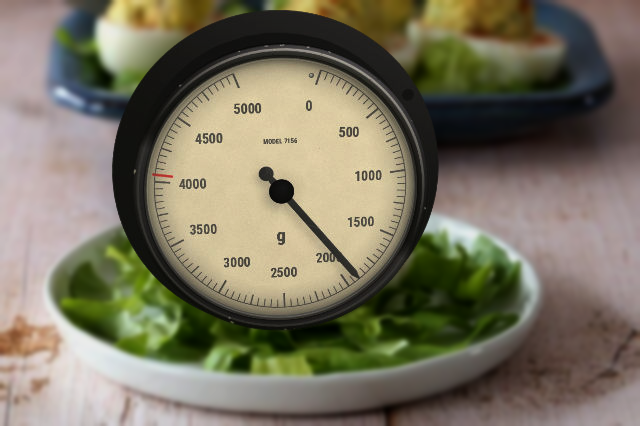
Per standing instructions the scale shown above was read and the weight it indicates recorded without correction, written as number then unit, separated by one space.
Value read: 1900 g
